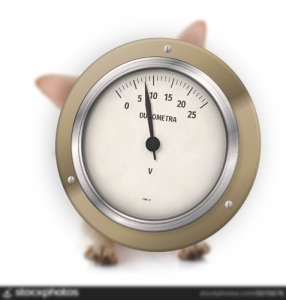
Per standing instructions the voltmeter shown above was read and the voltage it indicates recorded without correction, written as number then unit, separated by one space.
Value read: 8 V
